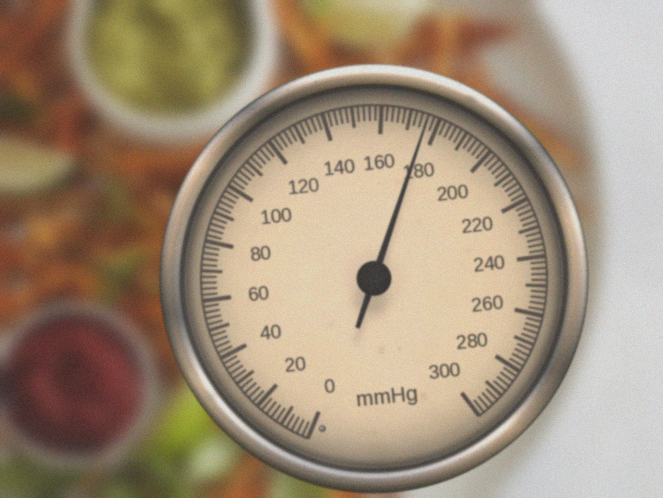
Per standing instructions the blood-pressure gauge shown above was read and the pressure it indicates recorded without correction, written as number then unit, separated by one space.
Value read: 176 mmHg
